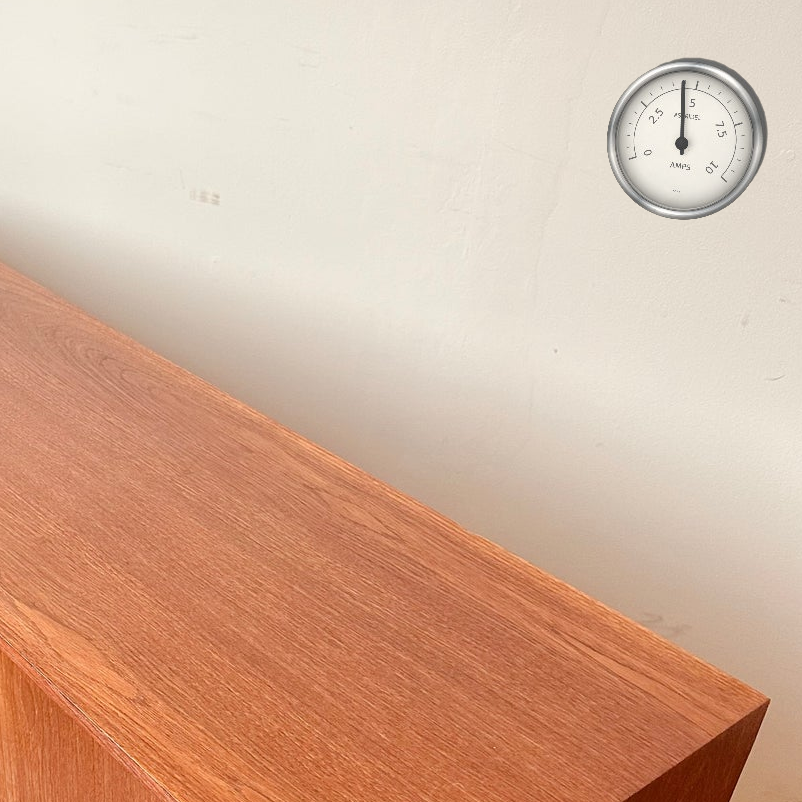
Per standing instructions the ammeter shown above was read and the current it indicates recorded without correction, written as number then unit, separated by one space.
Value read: 4.5 A
